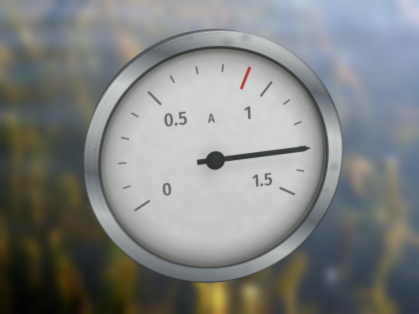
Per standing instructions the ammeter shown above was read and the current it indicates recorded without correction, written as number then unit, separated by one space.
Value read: 1.3 A
